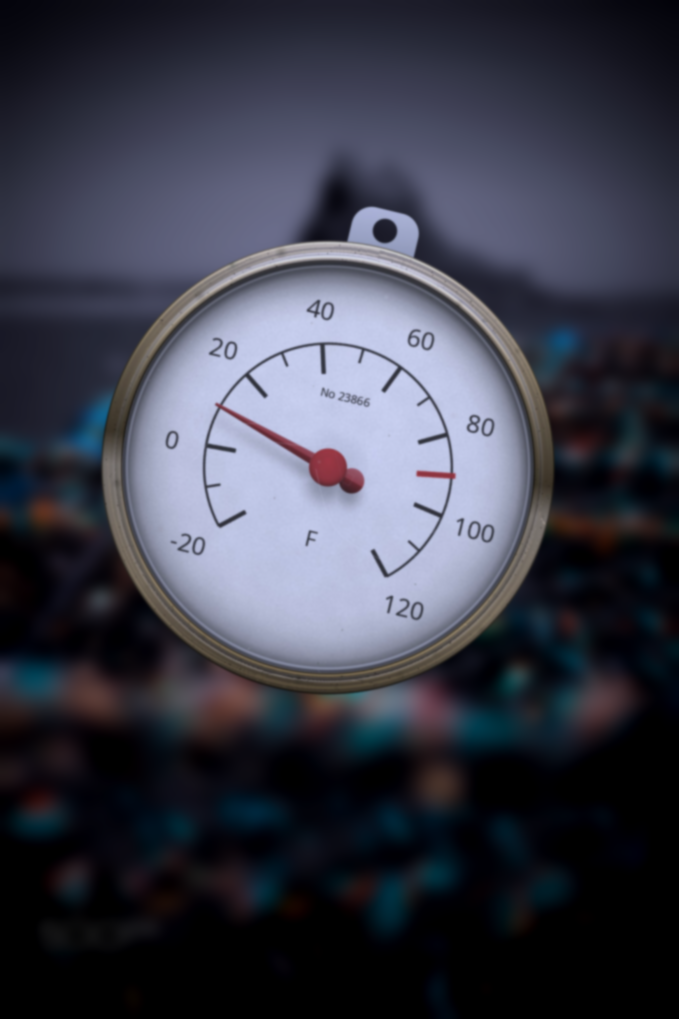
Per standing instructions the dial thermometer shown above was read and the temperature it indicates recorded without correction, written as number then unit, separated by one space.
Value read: 10 °F
